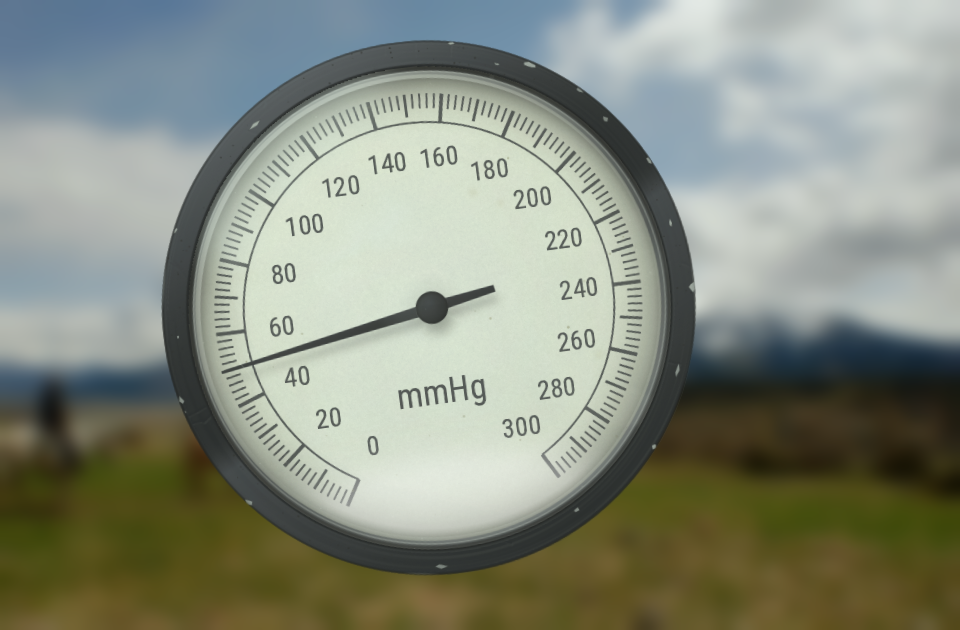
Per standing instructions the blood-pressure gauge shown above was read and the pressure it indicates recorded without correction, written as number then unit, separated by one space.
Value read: 50 mmHg
